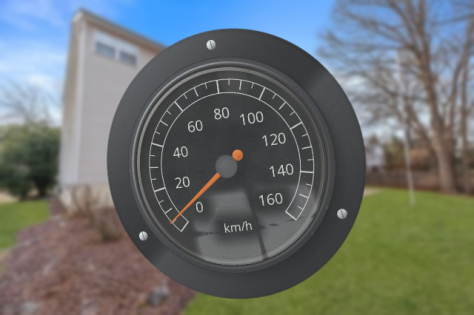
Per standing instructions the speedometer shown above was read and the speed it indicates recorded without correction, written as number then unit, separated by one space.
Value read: 5 km/h
